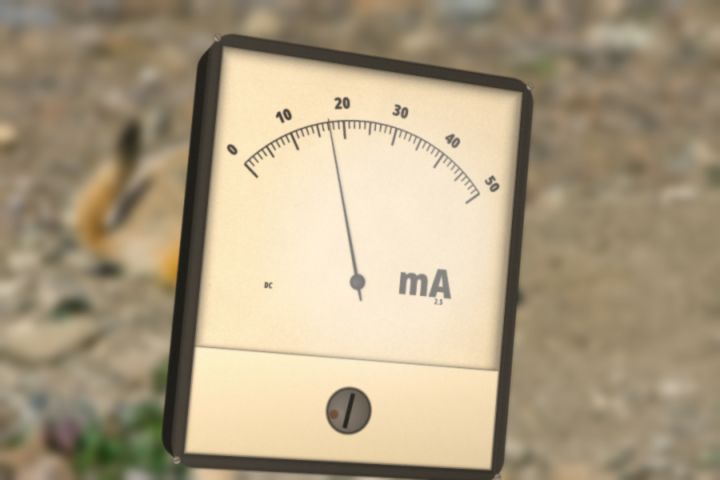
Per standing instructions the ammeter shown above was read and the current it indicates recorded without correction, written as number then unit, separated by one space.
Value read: 17 mA
